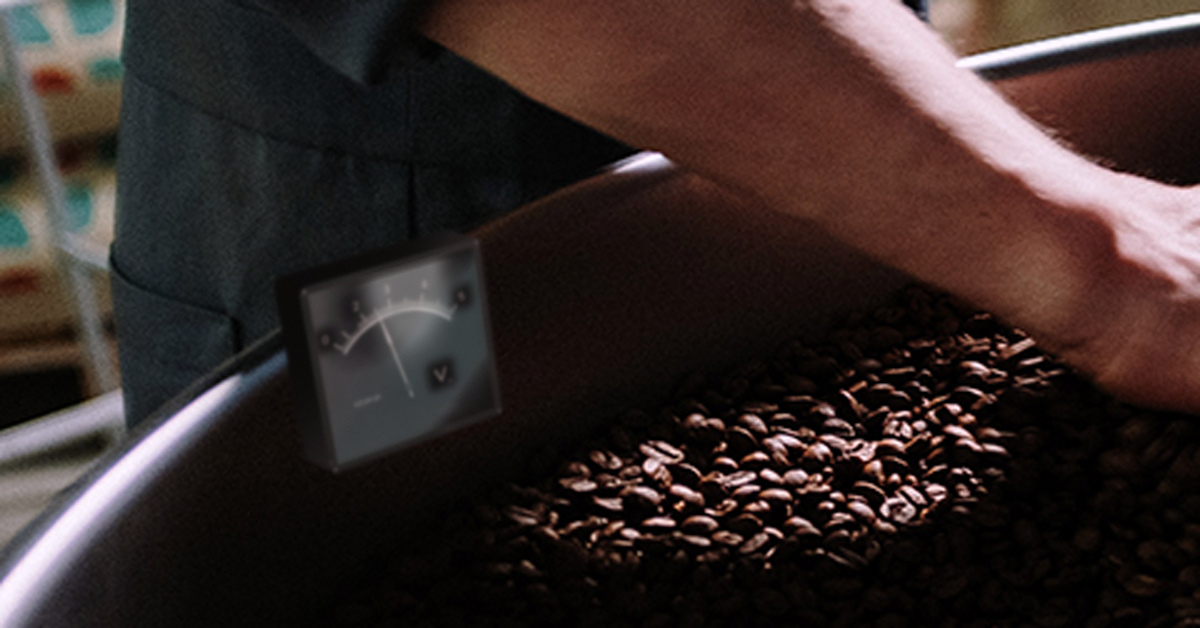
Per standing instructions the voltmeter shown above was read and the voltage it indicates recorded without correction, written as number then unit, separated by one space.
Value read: 2.5 V
